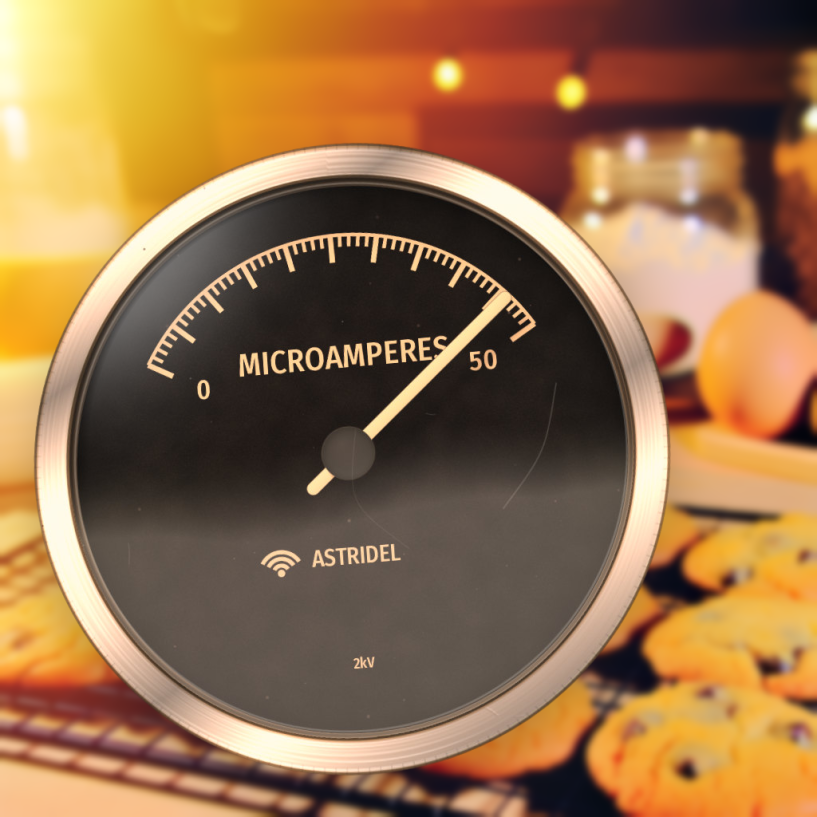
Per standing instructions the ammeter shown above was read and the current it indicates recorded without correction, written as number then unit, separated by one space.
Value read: 46 µA
